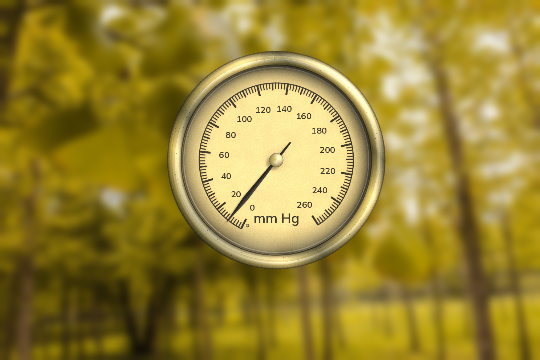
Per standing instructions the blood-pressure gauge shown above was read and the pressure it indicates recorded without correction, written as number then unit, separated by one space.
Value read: 10 mmHg
